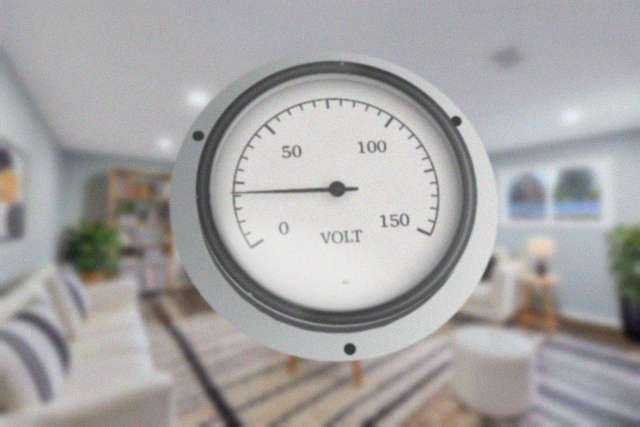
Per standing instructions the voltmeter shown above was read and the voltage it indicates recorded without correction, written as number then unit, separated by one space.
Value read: 20 V
